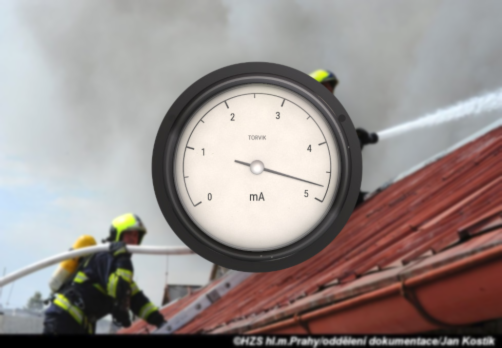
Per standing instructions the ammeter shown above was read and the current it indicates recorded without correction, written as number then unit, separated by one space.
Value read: 4.75 mA
